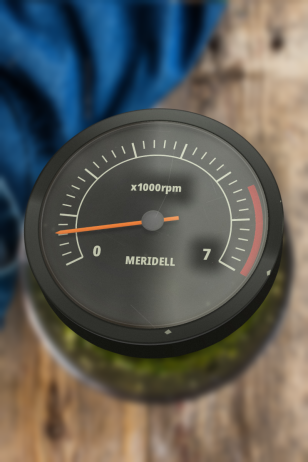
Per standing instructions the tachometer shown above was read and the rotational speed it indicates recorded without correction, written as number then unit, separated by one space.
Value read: 600 rpm
